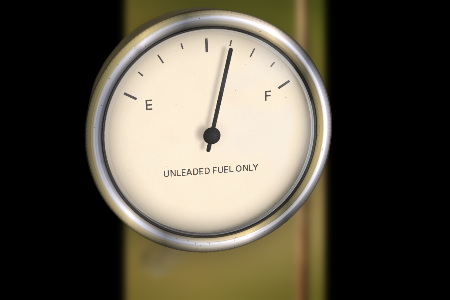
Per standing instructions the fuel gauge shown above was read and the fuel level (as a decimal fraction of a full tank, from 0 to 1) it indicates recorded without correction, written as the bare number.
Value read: 0.625
